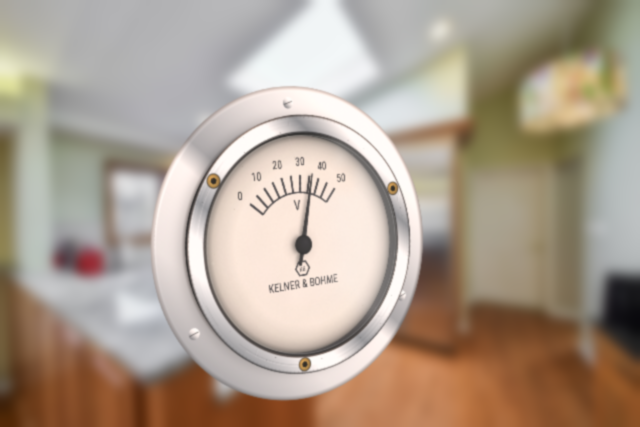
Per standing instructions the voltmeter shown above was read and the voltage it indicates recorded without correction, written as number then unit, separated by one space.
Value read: 35 V
